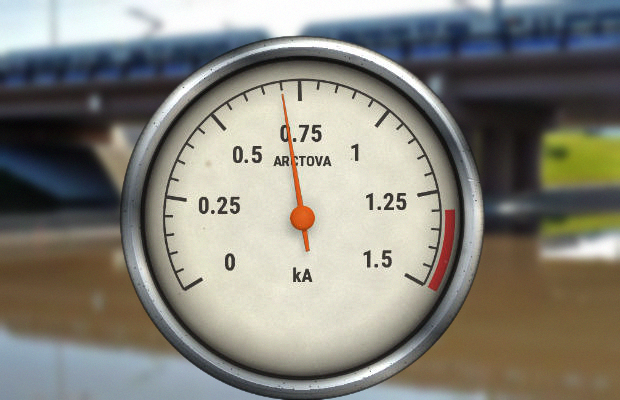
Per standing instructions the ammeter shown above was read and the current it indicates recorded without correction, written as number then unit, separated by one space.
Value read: 0.7 kA
